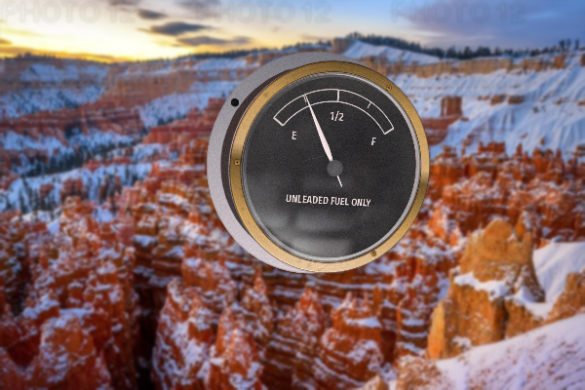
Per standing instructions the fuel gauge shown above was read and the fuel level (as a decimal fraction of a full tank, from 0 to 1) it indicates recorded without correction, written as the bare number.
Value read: 0.25
